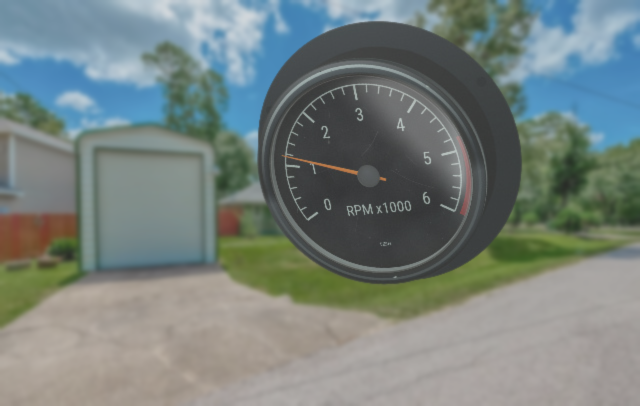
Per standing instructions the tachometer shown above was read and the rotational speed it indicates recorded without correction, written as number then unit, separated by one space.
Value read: 1200 rpm
